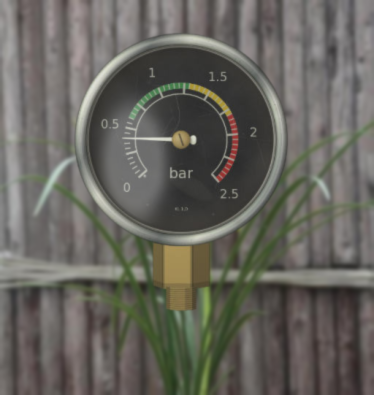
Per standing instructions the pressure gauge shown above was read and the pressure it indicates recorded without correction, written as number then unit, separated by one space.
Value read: 0.4 bar
